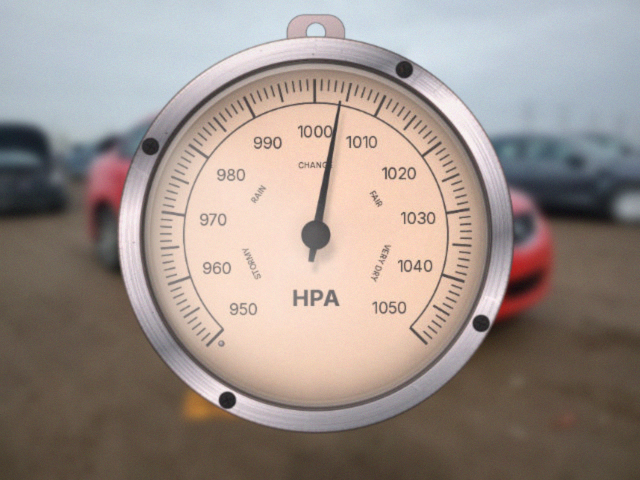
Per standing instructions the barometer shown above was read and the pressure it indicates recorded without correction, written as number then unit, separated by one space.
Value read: 1004 hPa
